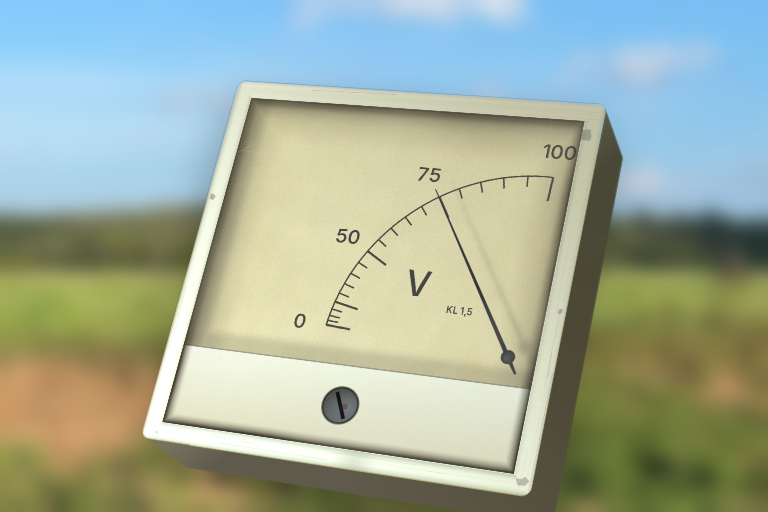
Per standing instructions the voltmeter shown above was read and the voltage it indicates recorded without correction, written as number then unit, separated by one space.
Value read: 75 V
